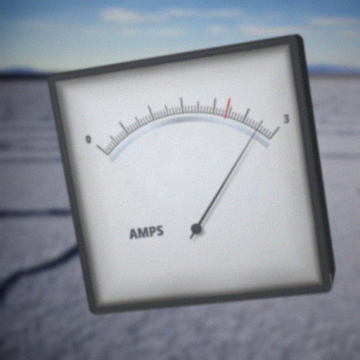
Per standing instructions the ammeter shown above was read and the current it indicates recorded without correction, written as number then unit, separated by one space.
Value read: 2.75 A
